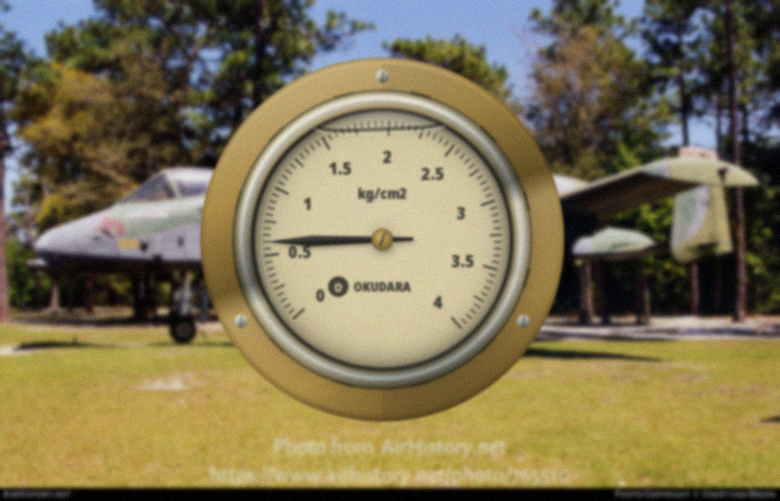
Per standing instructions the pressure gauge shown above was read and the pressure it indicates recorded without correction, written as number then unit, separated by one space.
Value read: 0.6 kg/cm²
